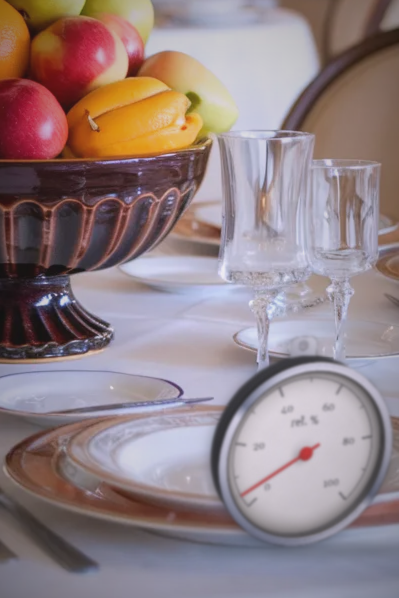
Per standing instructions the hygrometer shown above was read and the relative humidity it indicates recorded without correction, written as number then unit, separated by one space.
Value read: 5 %
